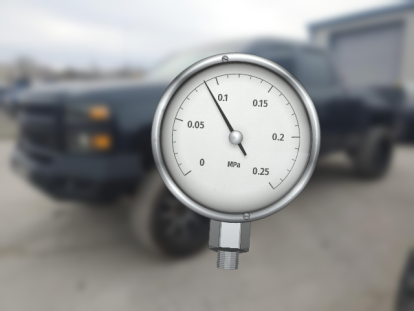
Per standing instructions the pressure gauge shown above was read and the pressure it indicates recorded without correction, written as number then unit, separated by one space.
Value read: 0.09 MPa
